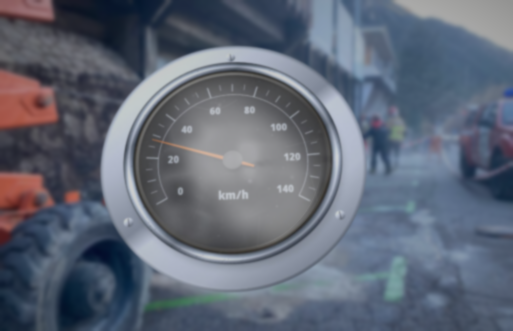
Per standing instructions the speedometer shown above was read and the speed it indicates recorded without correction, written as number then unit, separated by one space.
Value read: 27.5 km/h
